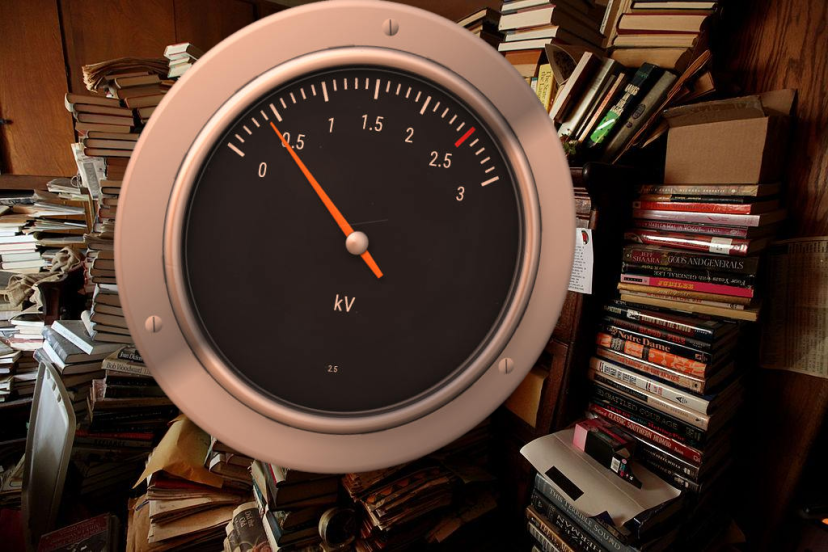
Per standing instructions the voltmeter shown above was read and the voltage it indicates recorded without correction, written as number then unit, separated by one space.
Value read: 0.4 kV
